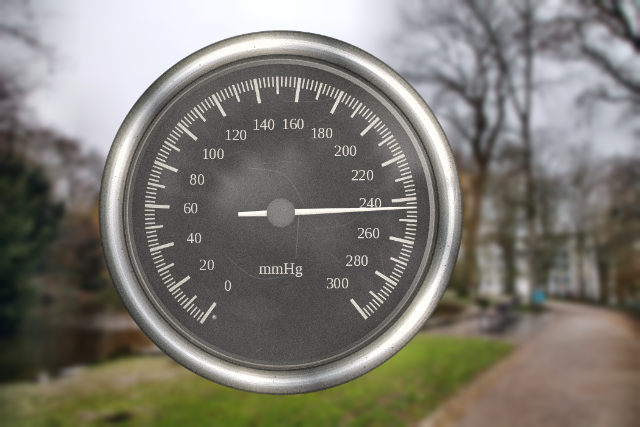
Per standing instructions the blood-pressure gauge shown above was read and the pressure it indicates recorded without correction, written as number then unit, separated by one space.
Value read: 244 mmHg
